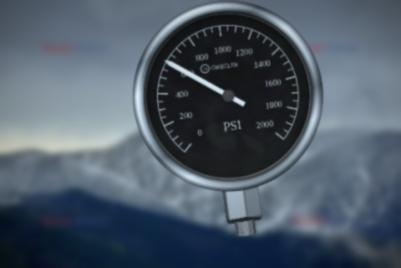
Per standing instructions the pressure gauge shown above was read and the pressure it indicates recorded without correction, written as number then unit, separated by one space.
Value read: 600 psi
